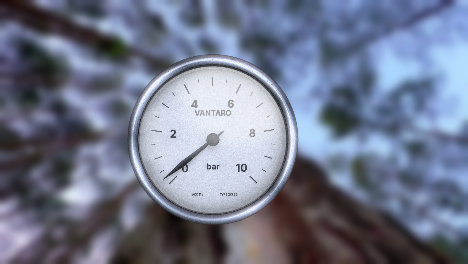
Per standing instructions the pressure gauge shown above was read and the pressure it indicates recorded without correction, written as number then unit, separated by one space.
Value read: 0.25 bar
